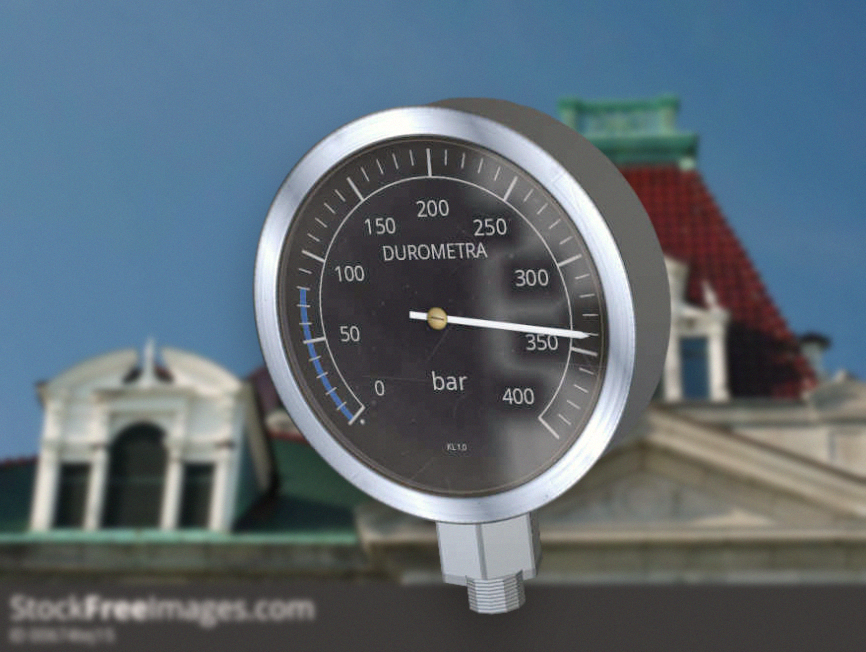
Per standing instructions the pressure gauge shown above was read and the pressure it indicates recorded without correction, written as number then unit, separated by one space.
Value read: 340 bar
